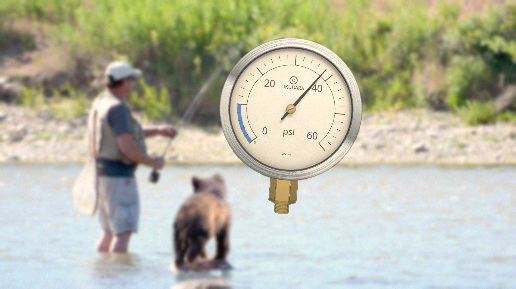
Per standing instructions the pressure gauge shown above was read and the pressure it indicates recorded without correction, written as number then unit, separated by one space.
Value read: 38 psi
